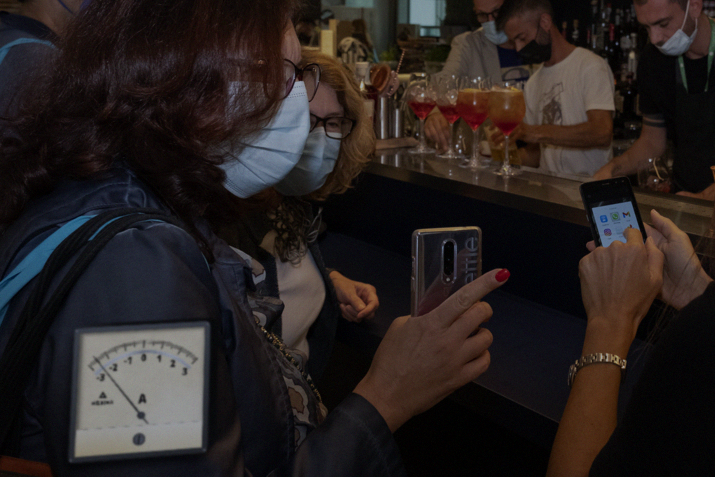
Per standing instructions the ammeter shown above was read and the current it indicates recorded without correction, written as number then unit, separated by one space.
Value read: -2.5 A
